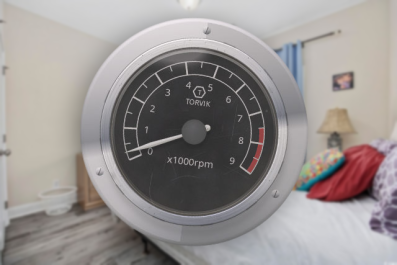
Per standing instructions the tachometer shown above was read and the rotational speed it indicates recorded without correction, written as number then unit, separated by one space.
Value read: 250 rpm
